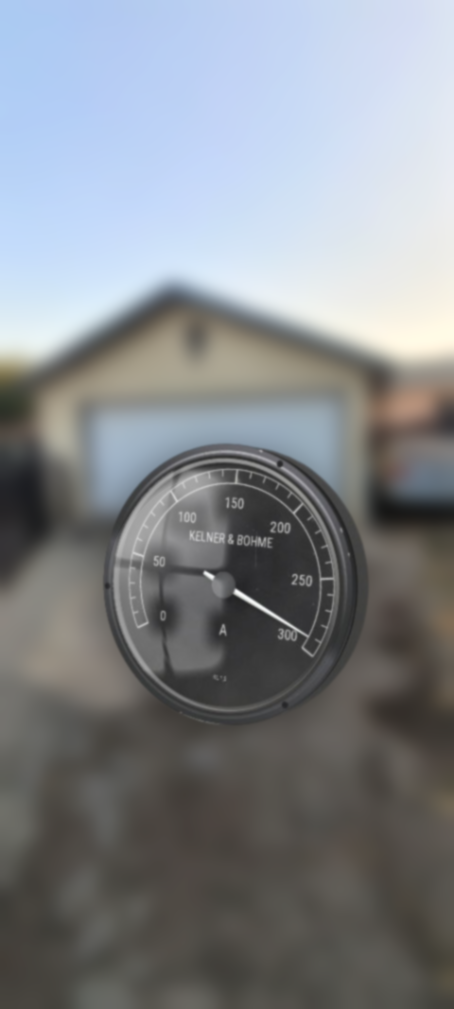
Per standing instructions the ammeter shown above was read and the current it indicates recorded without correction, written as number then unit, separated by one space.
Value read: 290 A
